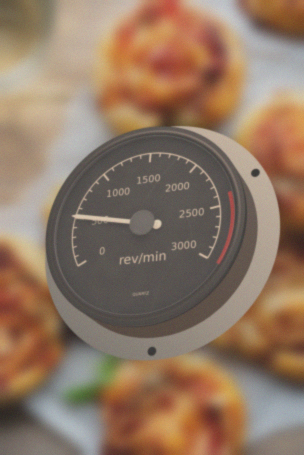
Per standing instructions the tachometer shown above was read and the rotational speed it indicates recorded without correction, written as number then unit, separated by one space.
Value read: 500 rpm
